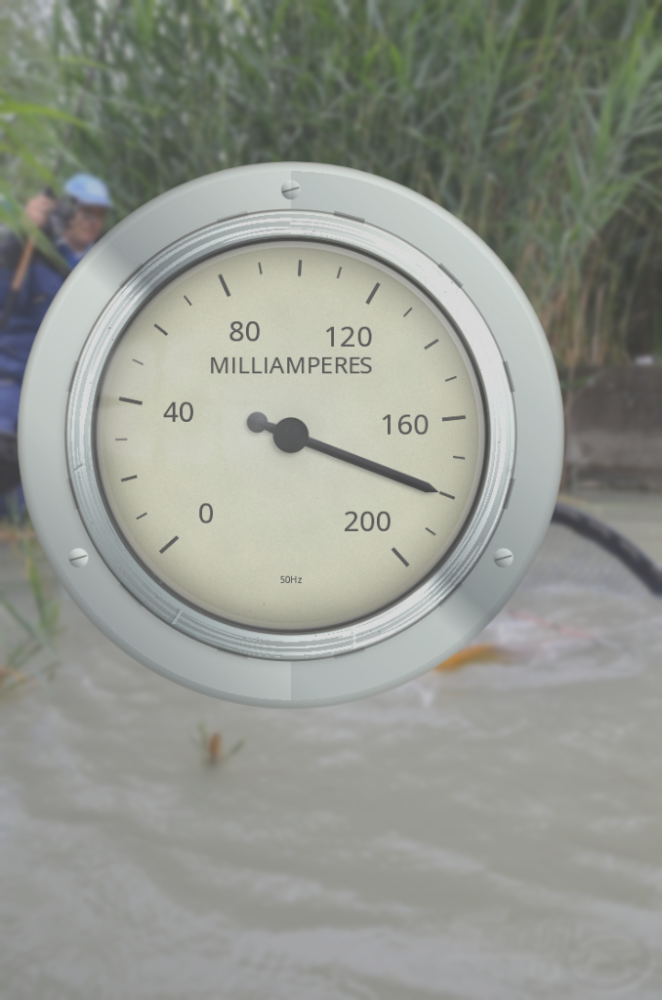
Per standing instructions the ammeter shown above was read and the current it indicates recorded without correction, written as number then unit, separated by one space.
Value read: 180 mA
